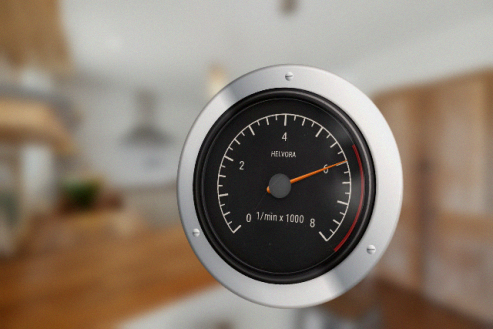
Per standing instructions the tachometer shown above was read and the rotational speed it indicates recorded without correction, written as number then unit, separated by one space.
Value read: 6000 rpm
